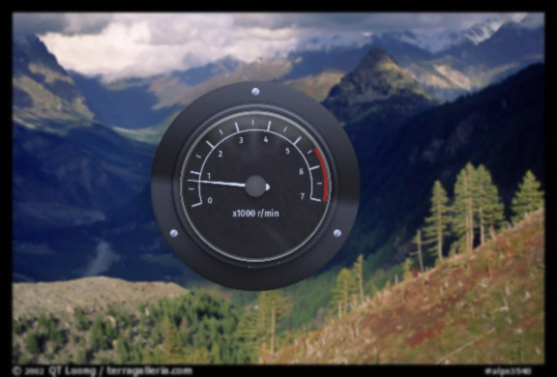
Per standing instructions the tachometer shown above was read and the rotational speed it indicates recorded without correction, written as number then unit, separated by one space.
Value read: 750 rpm
